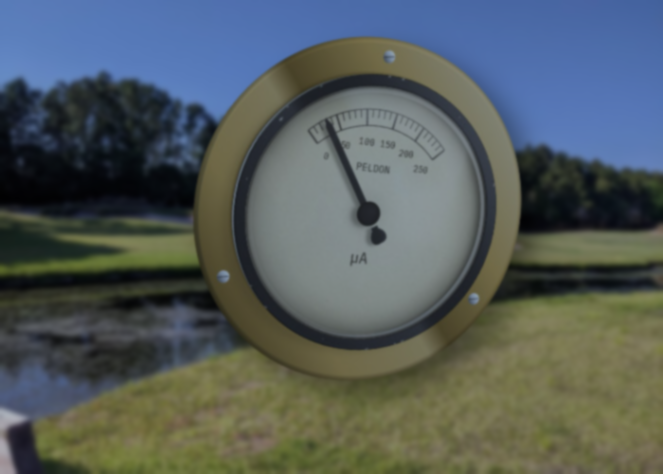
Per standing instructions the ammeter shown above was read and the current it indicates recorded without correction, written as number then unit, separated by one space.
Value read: 30 µA
